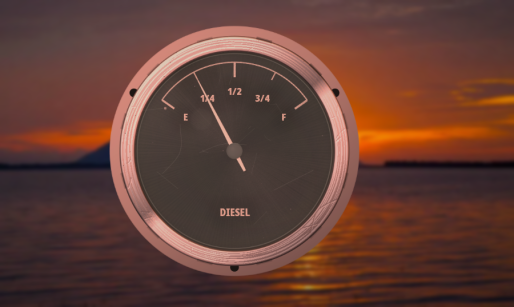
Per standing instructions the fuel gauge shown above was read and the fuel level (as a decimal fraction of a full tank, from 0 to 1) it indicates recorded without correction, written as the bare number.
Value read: 0.25
